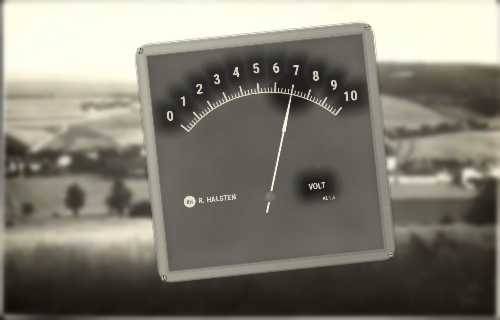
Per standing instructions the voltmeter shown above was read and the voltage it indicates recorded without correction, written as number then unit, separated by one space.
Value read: 7 V
